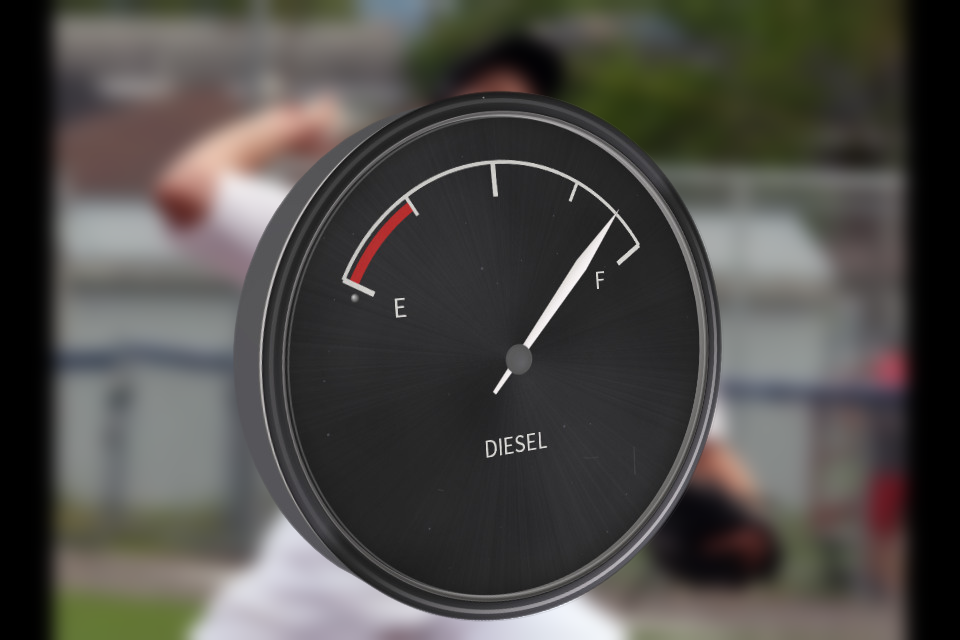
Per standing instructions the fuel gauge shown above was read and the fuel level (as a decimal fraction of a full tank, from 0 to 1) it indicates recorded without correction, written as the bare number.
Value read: 0.875
